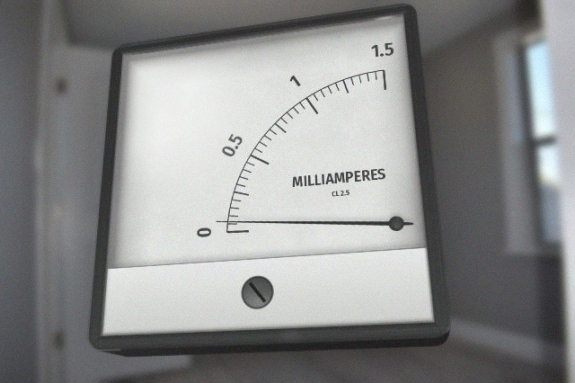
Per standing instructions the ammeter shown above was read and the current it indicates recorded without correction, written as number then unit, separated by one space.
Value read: 0.05 mA
